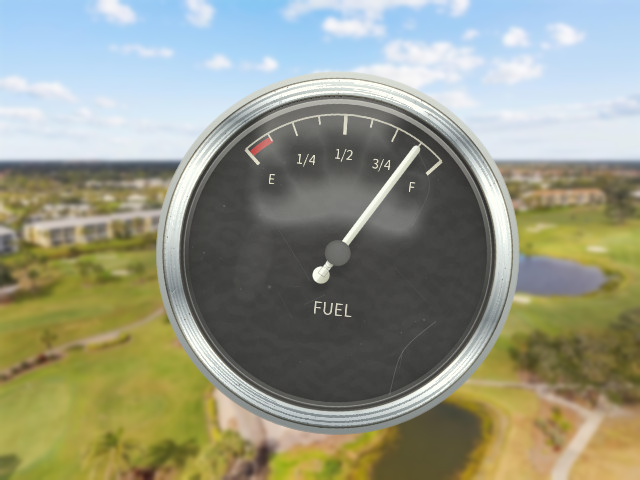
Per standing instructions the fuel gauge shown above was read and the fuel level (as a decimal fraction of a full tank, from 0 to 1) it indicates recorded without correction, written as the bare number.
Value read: 0.875
